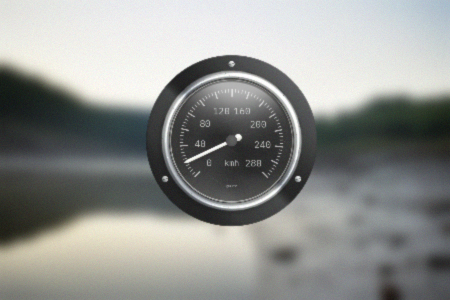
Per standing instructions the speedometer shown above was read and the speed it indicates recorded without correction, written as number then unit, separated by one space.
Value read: 20 km/h
